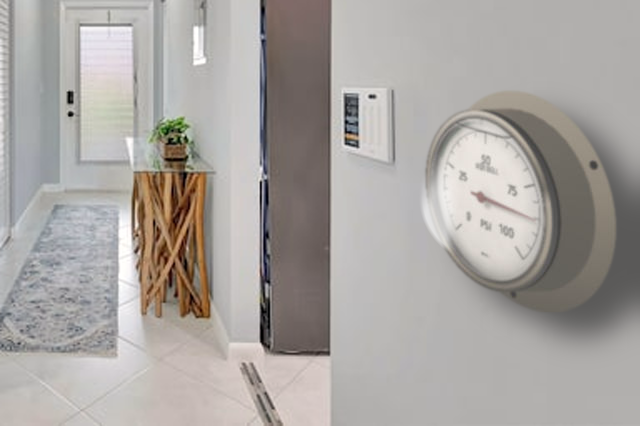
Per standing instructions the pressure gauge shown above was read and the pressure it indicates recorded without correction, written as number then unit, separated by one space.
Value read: 85 psi
